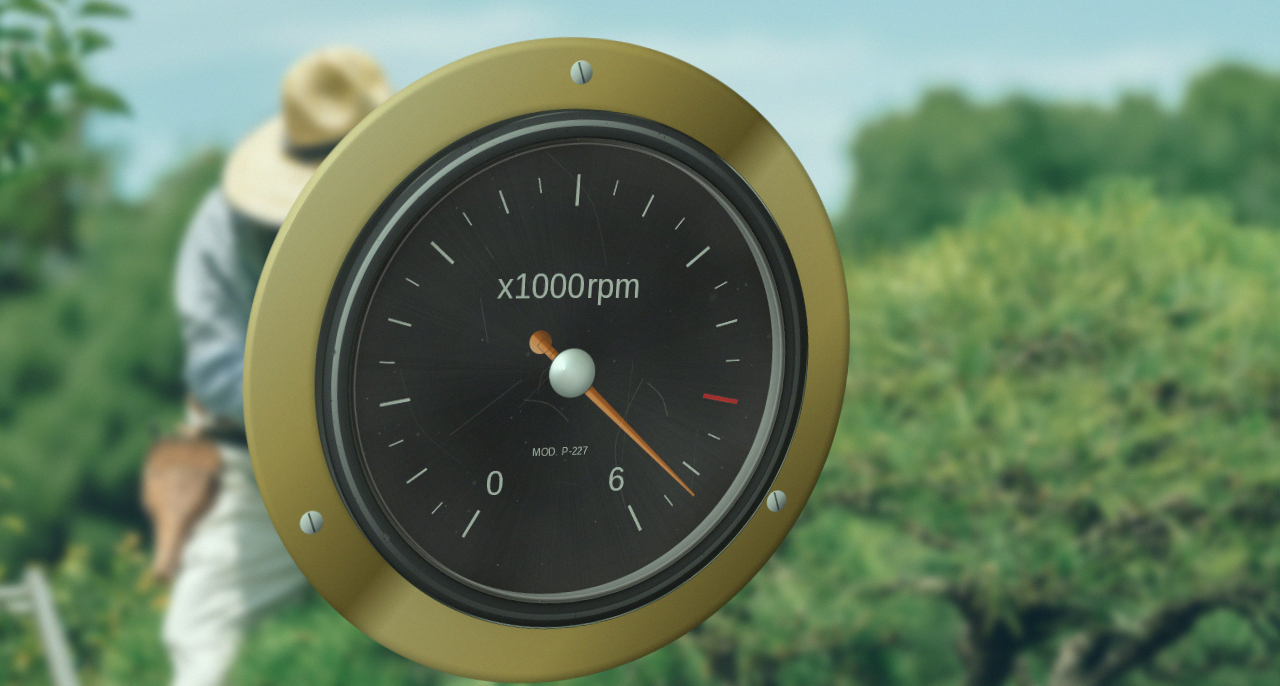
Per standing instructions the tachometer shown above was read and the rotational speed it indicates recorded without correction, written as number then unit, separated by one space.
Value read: 5625 rpm
